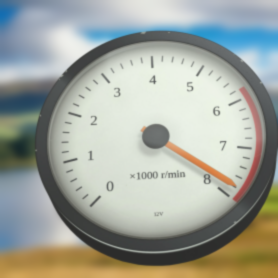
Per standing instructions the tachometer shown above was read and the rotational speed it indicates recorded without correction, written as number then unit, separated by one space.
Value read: 7800 rpm
